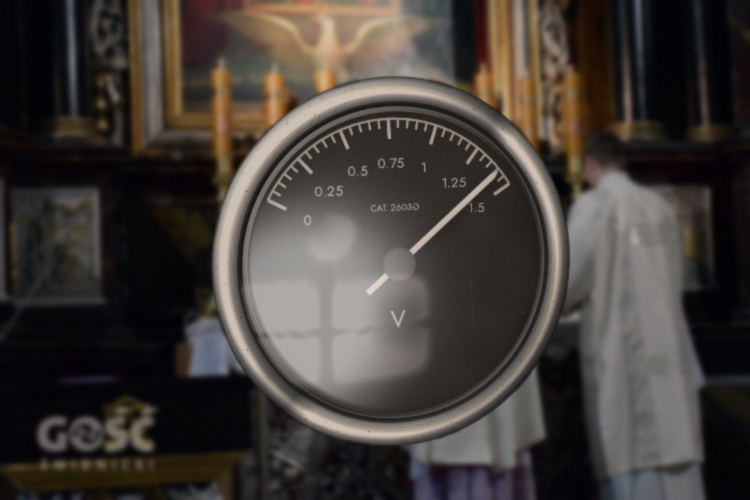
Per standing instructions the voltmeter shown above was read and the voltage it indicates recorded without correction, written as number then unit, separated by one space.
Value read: 1.4 V
